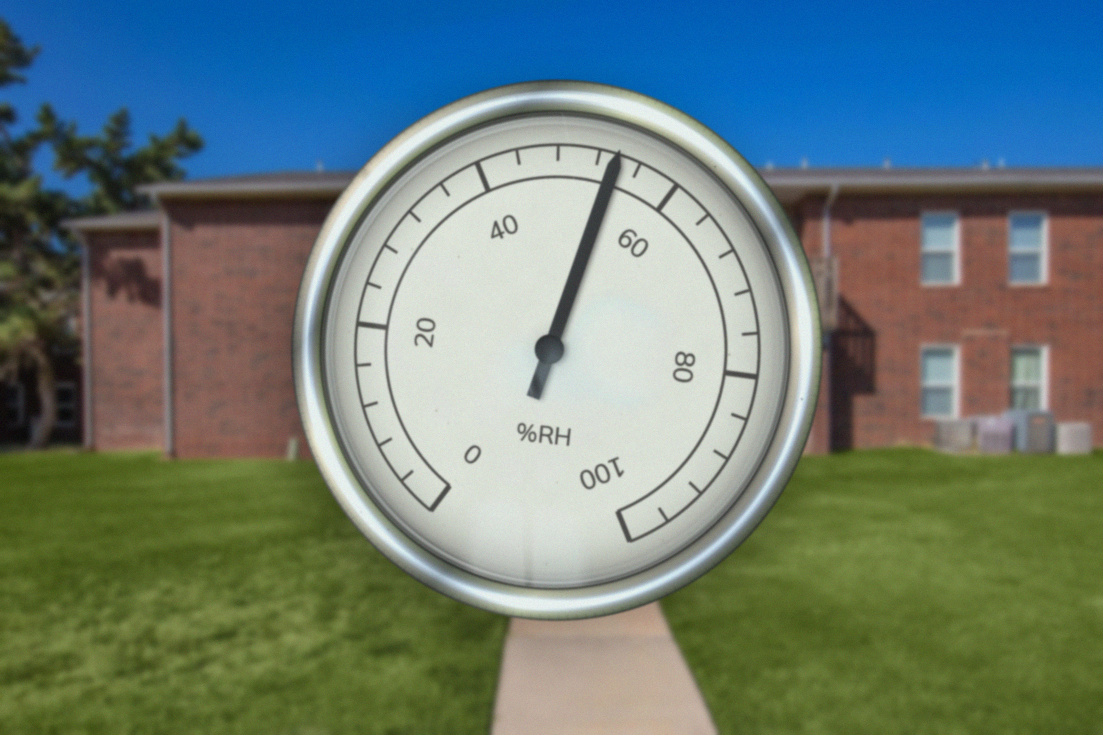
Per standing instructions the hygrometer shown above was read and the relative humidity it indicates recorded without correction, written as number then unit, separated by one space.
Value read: 54 %
